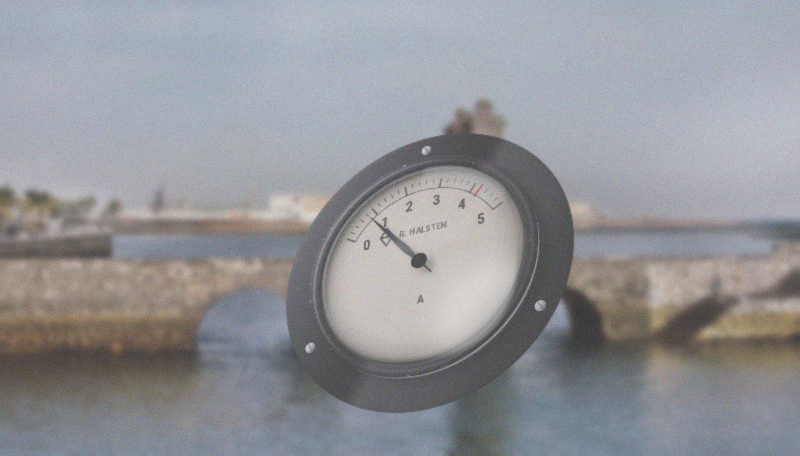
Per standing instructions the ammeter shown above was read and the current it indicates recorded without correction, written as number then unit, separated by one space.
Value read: 0.8 A
